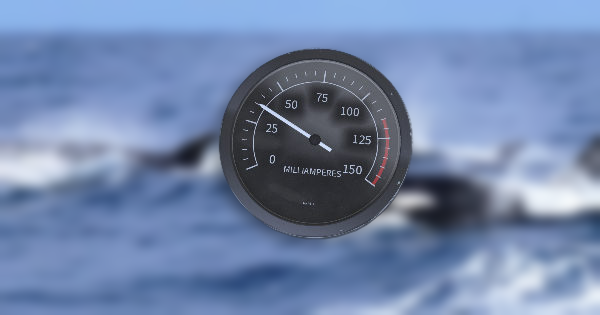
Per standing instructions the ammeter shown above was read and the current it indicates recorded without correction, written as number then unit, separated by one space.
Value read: 35 mA
